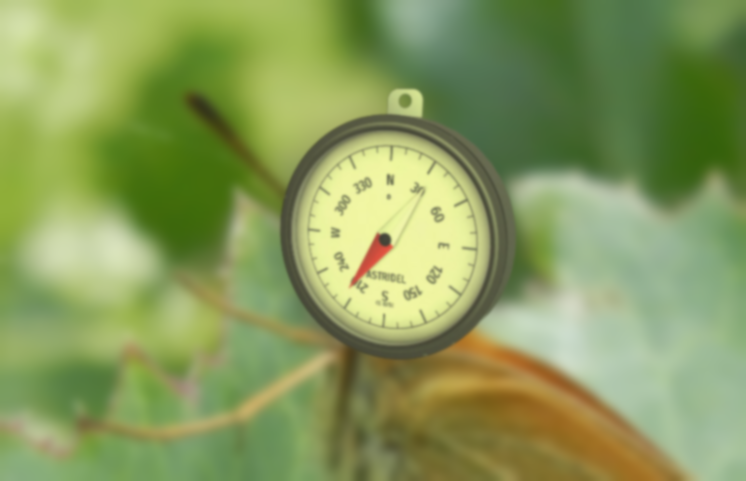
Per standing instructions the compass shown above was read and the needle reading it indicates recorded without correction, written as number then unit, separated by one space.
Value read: 215 °
